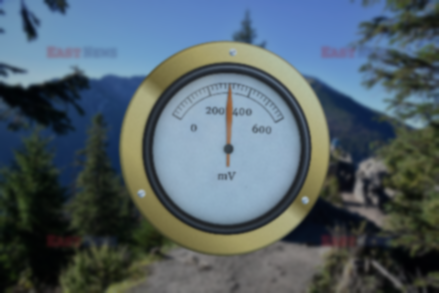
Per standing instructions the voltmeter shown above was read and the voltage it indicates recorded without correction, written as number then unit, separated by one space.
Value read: 300 mV
